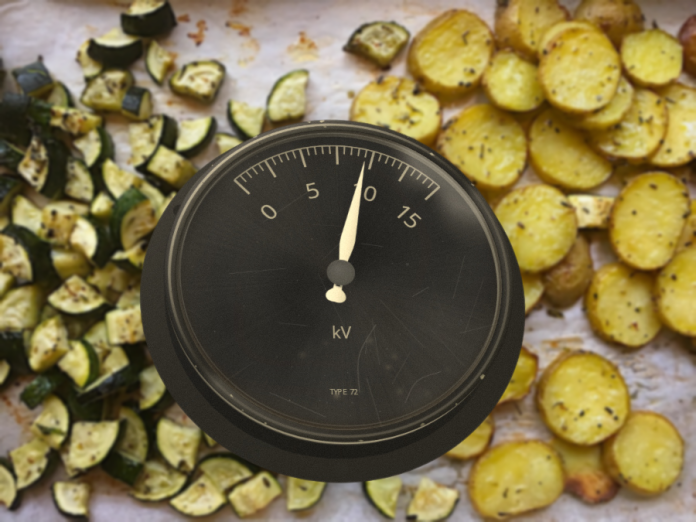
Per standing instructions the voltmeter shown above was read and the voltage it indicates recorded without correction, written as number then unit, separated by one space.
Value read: 9.5 kV
